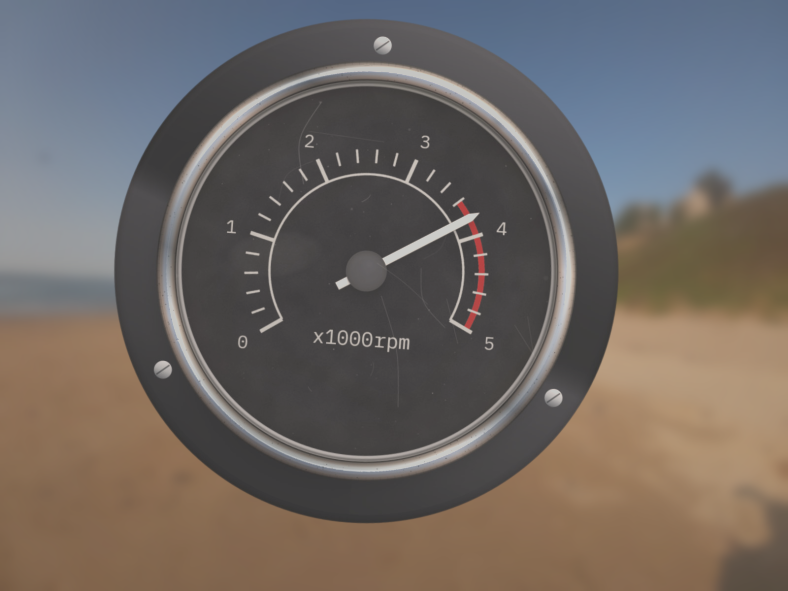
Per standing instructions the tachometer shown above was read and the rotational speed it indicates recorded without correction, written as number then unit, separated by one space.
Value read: 3800 rpm
